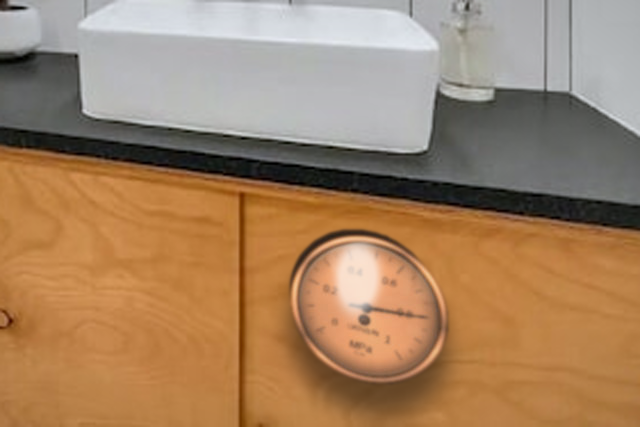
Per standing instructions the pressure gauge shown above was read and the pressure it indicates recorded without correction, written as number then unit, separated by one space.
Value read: 0.8 MPa
